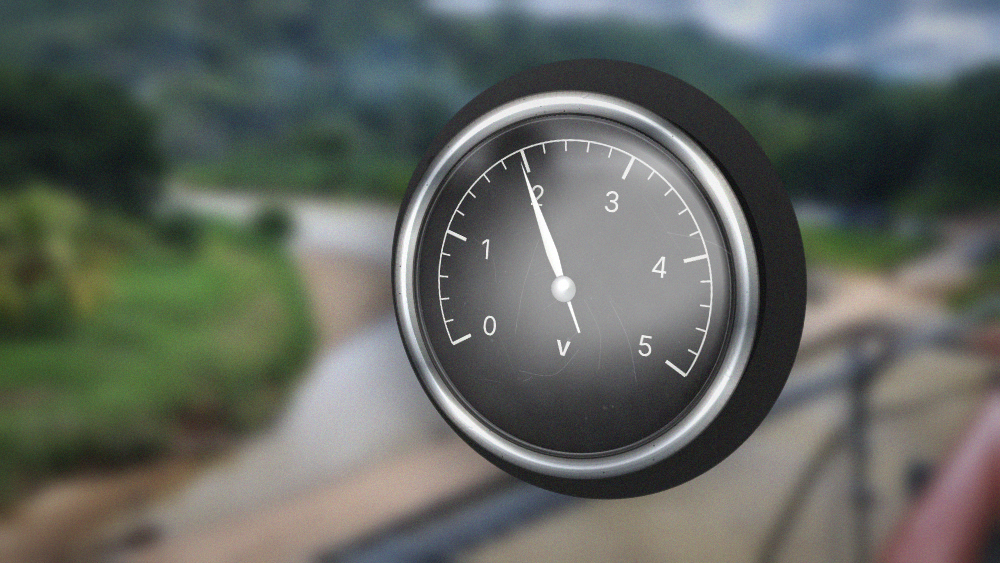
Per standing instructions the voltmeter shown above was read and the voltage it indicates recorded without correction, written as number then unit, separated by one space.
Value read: 2 V
